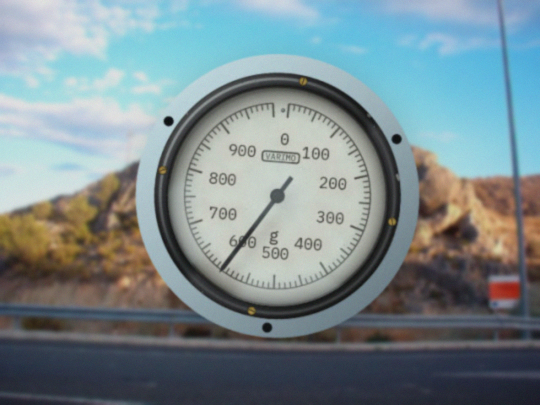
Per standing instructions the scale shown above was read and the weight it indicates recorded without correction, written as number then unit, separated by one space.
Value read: 600 g
